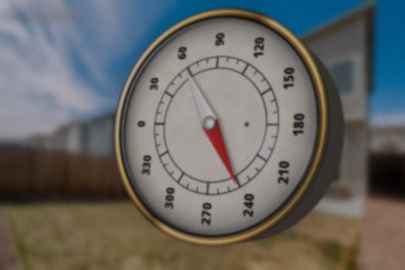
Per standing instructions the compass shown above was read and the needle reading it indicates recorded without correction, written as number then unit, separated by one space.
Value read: 240 °
